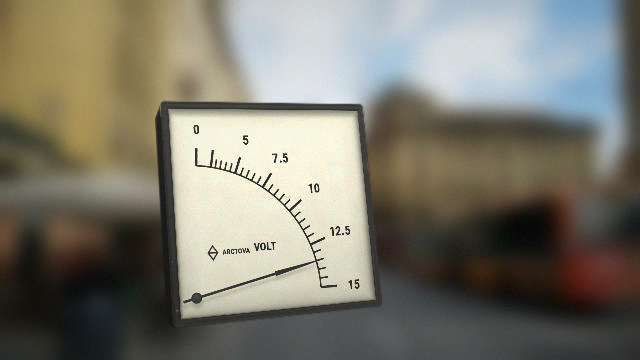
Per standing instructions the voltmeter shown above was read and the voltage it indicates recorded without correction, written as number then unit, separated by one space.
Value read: 13.5 V
